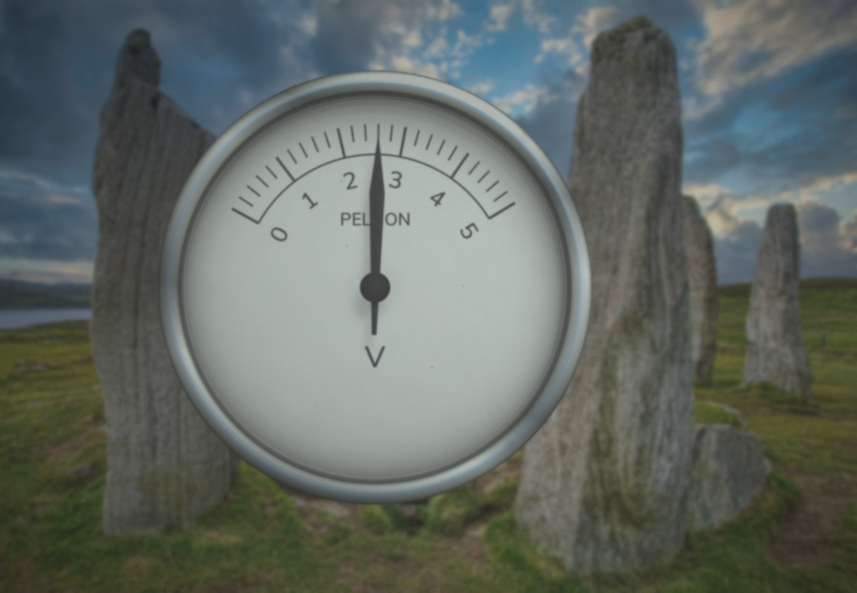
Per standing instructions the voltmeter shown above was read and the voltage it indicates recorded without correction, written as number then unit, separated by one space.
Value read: 2.6 V
